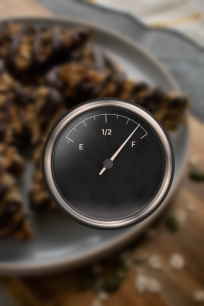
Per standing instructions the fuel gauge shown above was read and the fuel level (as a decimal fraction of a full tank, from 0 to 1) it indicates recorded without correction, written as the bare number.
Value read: 0.875
